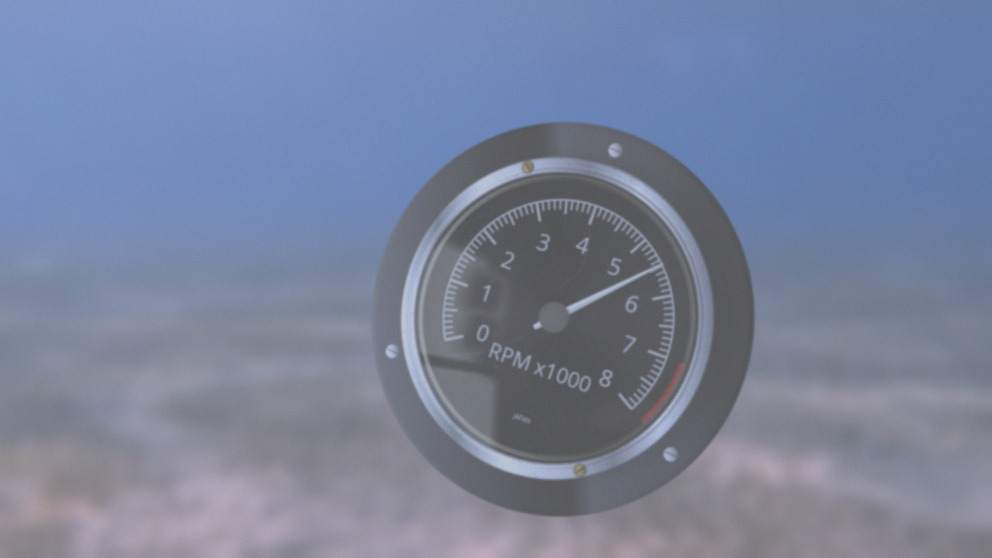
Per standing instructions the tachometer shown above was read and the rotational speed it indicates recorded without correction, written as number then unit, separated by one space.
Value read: 5500 rpm
